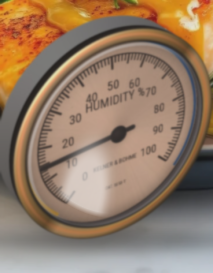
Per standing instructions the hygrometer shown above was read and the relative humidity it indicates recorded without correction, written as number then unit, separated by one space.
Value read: 15 %
